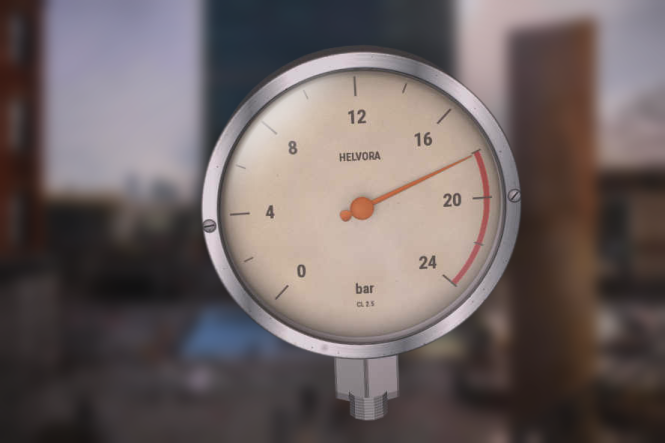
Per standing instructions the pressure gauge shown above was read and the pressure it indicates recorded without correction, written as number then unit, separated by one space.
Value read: 18 bar
